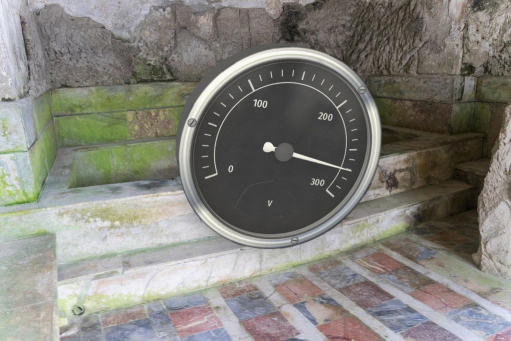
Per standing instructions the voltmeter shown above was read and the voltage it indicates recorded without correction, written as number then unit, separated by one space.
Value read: 270 V
